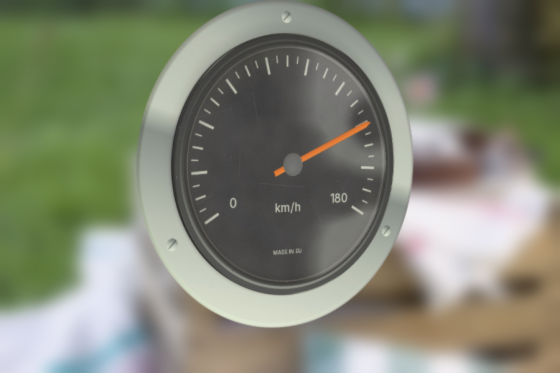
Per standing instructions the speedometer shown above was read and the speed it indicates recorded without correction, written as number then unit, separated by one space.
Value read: 140 km/h
